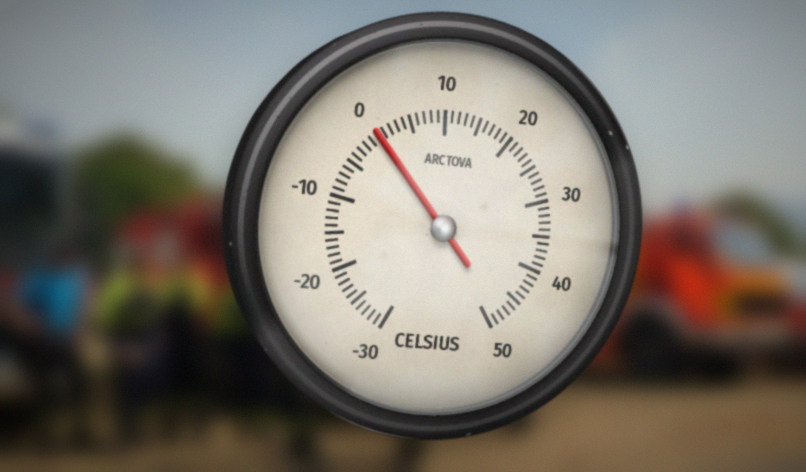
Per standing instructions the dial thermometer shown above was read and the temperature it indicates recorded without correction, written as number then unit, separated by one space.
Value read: 0 °C
